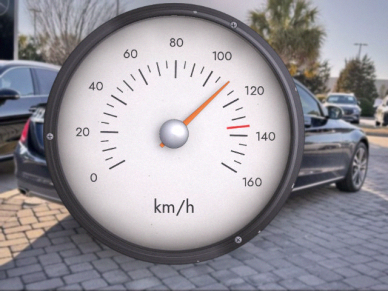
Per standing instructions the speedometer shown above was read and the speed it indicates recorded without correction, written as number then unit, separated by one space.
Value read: 110 km/h
